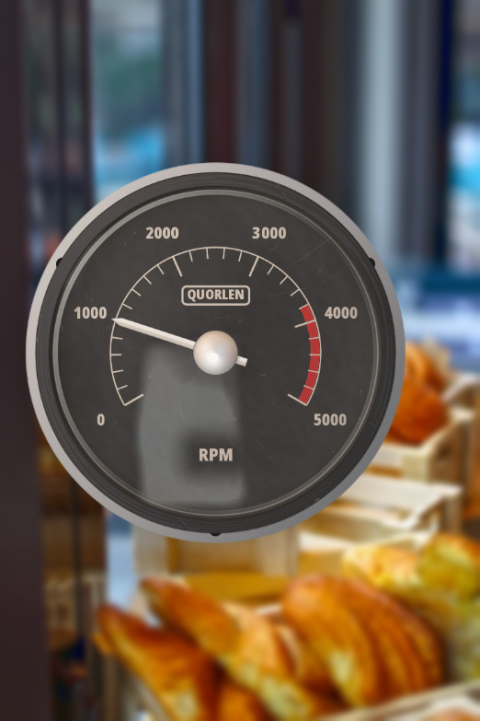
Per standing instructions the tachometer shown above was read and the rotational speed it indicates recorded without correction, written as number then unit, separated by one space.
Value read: 1000 rpm
